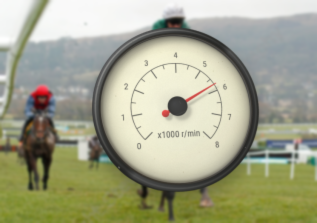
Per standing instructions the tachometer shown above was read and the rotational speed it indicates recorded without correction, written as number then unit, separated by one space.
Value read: 5750 rpm
